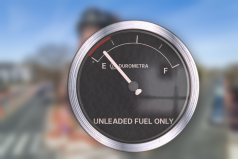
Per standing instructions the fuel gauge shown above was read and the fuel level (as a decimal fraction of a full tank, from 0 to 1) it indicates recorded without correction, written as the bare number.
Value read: 0.125
